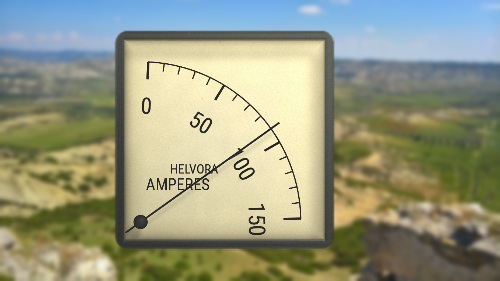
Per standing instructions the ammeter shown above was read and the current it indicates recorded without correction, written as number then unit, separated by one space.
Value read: 90 A
